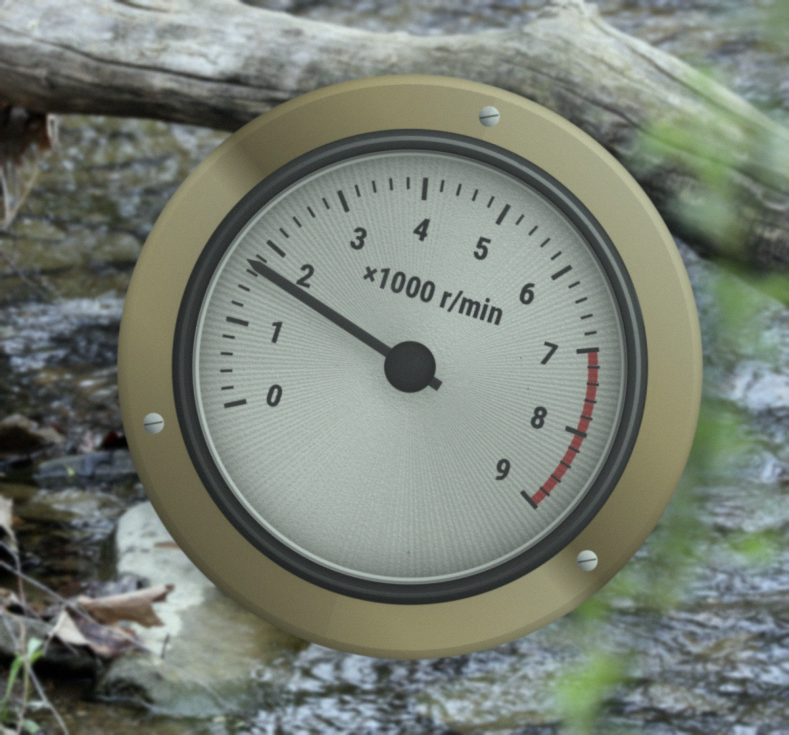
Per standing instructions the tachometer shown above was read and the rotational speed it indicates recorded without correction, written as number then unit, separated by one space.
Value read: 1700 rpm
